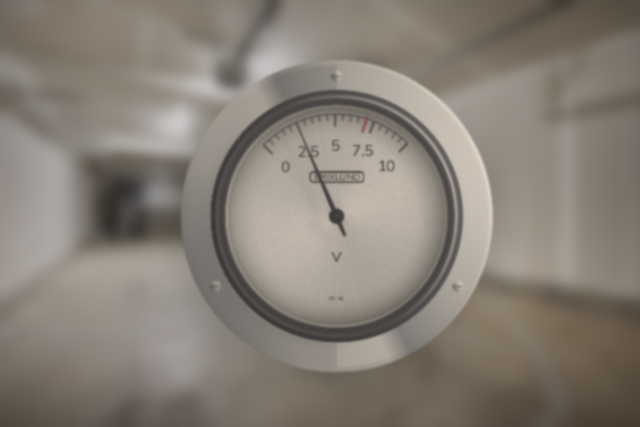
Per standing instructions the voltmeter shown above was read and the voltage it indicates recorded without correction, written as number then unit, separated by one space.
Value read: 2.5 V
